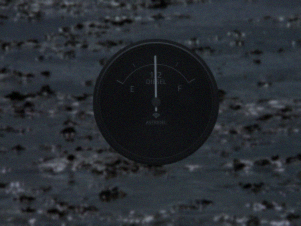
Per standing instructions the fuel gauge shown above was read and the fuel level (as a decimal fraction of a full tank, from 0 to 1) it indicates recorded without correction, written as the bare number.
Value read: 0.5
